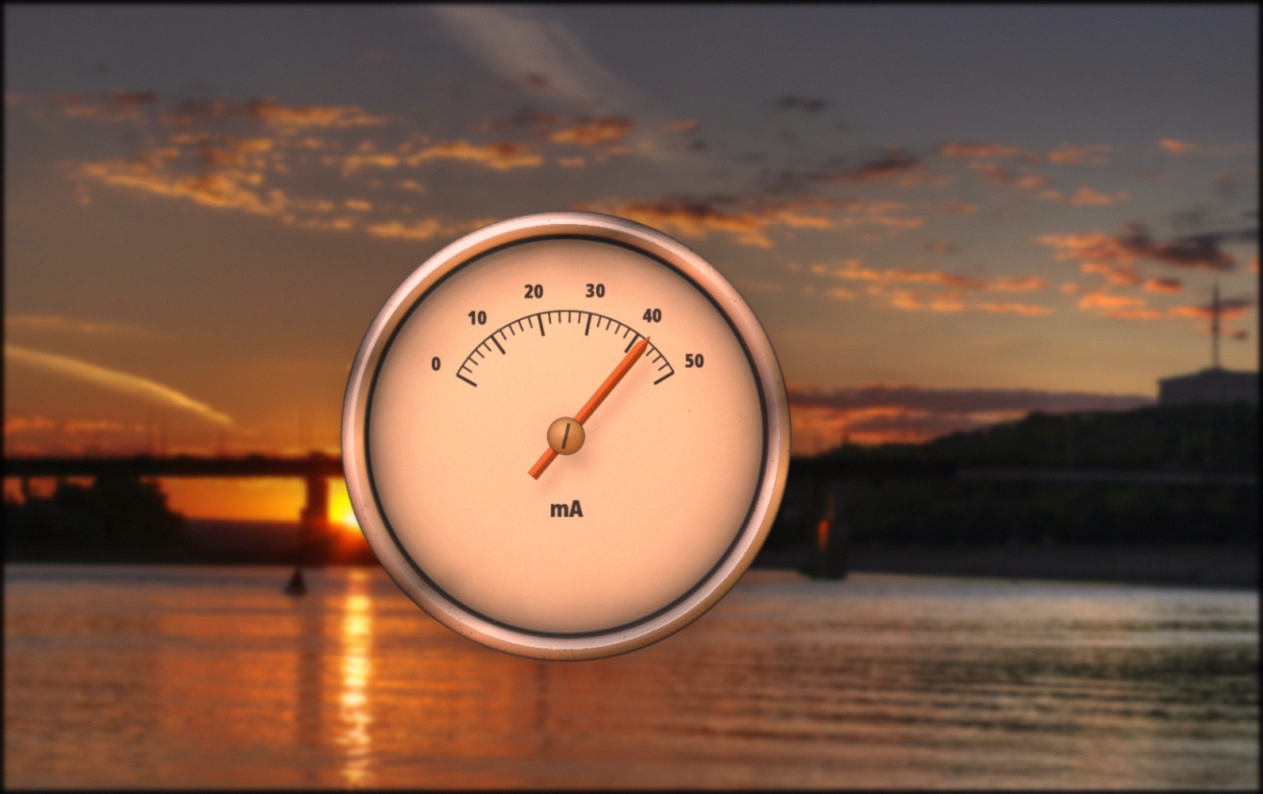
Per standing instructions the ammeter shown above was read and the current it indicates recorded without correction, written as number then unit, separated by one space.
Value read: 42 mA
